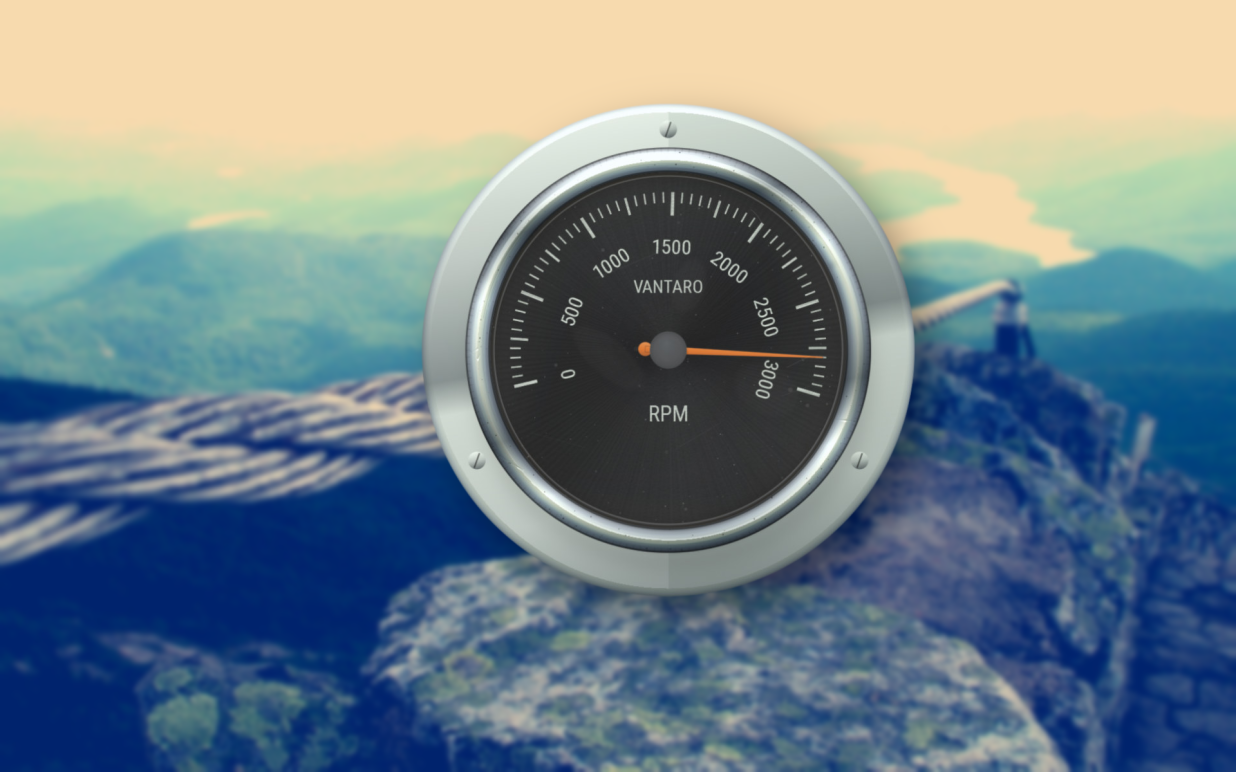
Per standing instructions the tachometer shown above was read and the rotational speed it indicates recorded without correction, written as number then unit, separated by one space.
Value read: 2800 rpm
